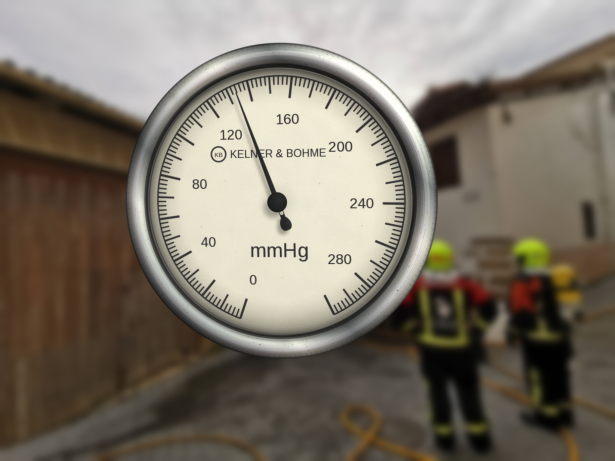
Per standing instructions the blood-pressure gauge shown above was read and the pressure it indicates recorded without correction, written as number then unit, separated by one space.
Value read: 134 mmHg
